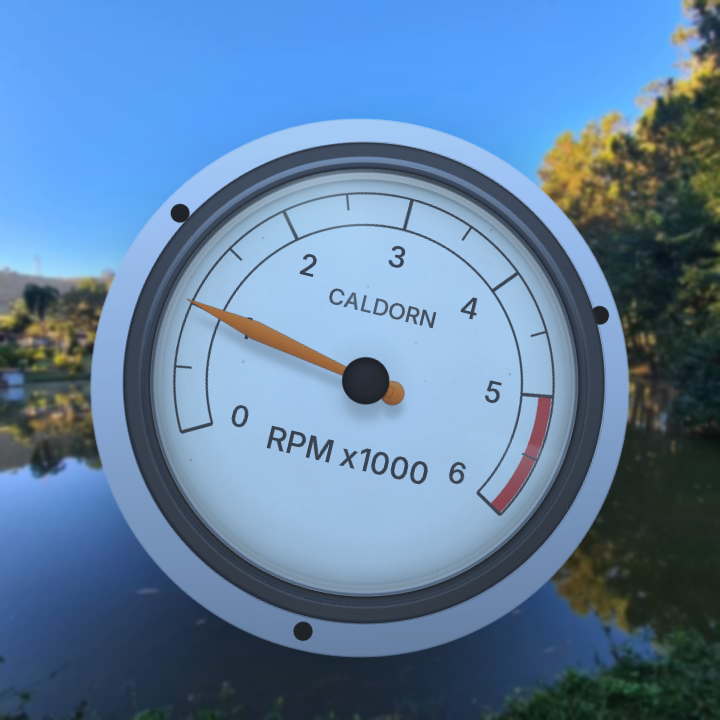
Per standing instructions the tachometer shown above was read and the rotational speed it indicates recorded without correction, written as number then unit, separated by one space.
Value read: 1000 rpm
